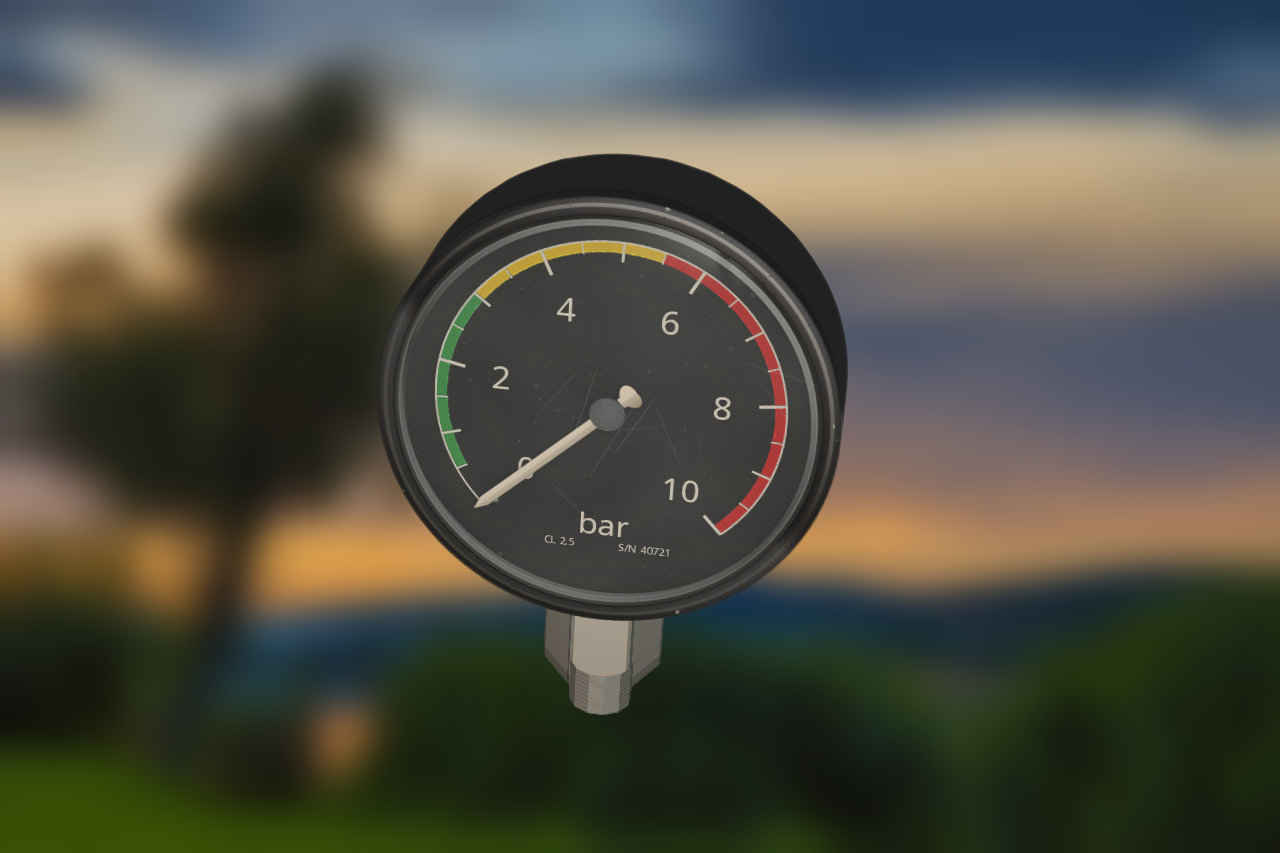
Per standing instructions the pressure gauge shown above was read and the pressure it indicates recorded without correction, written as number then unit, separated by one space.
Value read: 0 bar
